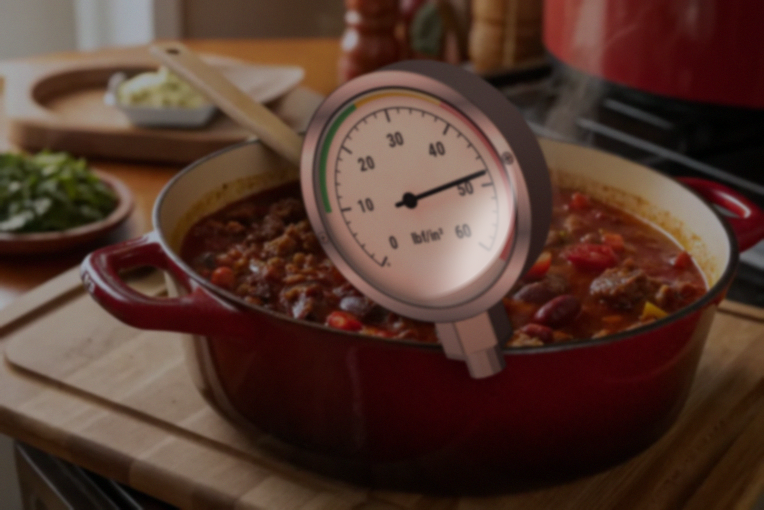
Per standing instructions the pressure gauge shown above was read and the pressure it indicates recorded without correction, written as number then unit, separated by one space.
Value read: 48 psi
